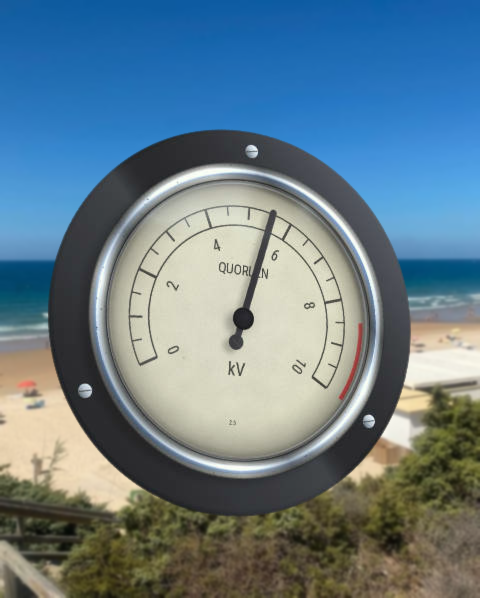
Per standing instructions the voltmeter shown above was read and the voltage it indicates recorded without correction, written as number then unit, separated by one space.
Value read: 5.5 kV
